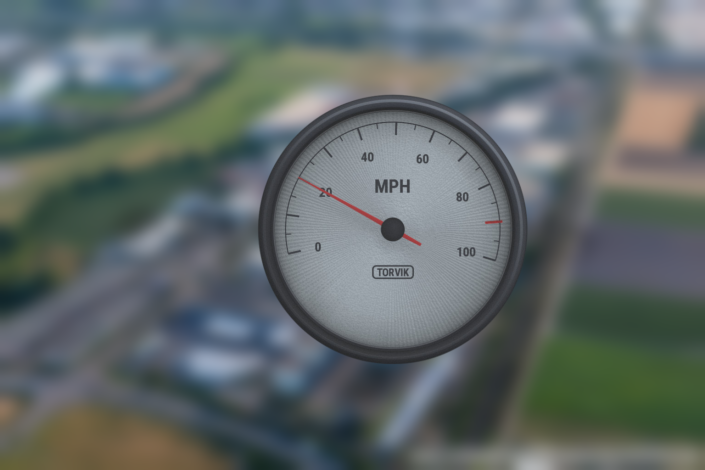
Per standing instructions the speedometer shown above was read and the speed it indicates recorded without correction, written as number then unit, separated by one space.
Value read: 20 mph
